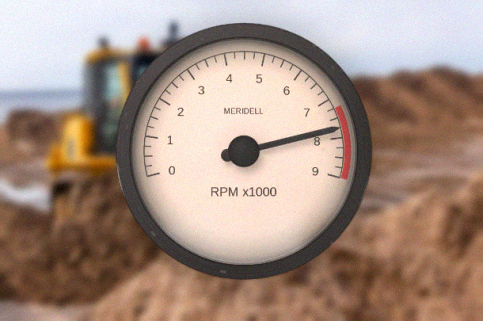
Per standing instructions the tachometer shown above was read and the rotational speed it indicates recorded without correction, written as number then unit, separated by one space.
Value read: 7750 rpm
